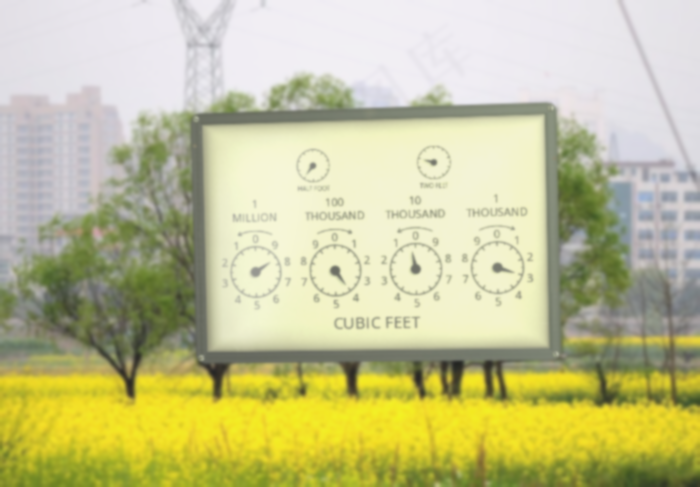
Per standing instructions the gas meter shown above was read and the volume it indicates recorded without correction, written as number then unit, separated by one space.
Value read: 840300 ft³
